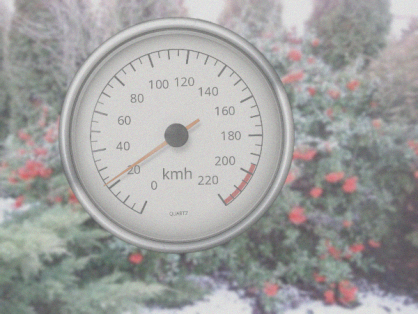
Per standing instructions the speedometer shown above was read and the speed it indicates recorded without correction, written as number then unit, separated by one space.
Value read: 22.5 km/h
